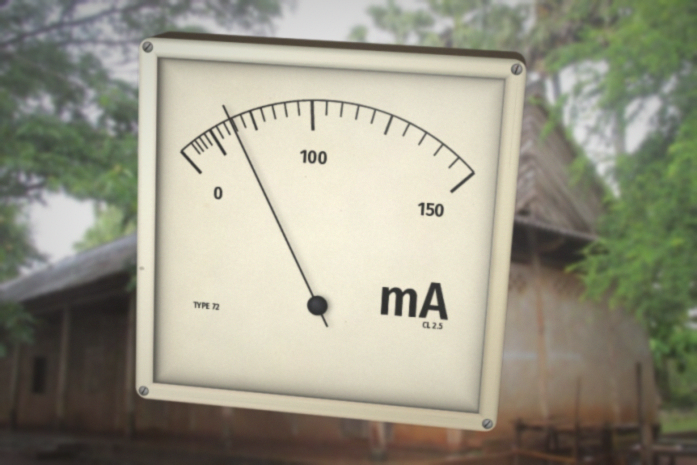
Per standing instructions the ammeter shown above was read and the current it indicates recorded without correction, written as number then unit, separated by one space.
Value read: 65 mA
